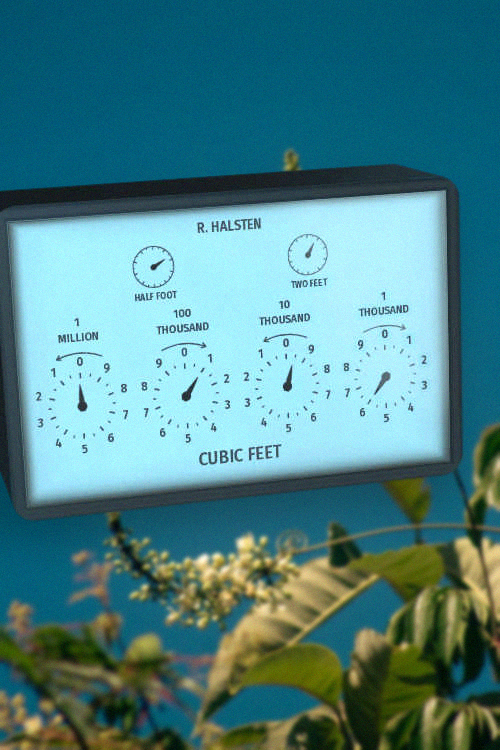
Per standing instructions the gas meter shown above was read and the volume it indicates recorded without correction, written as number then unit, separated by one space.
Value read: 9600 ft³
